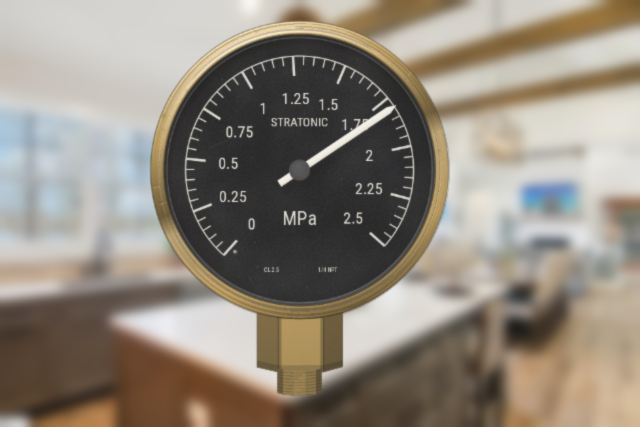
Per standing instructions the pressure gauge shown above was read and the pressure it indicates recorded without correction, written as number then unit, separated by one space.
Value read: 1.8 MPa
